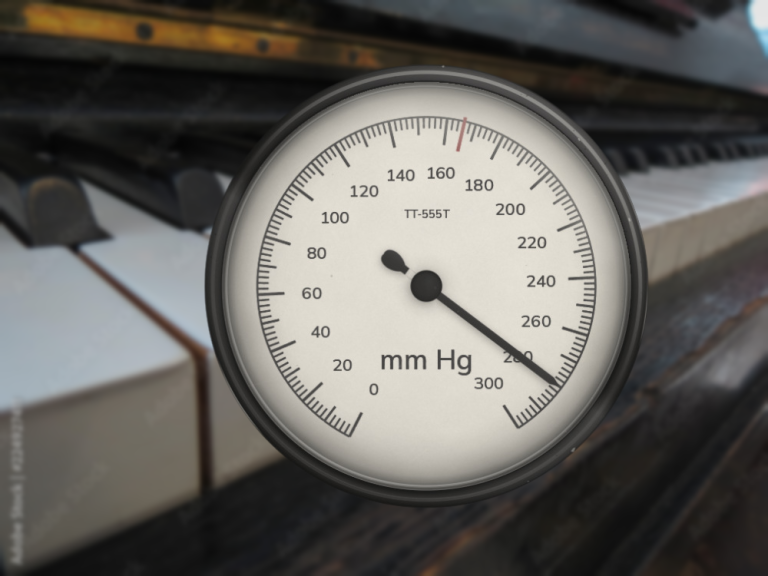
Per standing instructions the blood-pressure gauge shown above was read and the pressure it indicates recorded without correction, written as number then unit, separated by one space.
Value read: 280 mmHg
